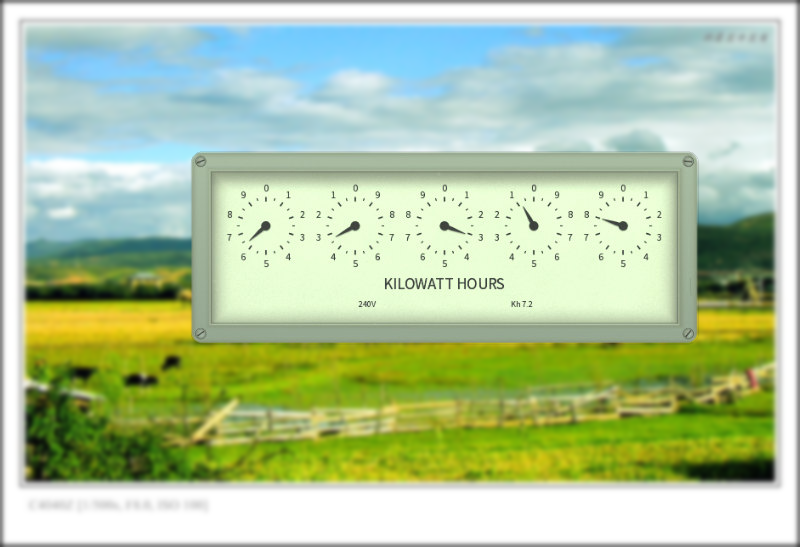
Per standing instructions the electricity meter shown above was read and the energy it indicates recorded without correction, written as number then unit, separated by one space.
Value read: 63308 kWh
